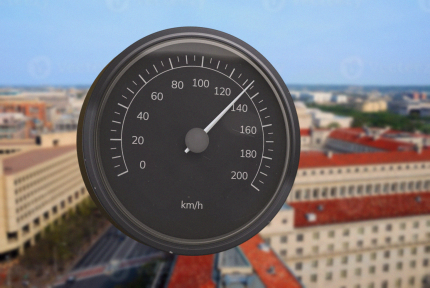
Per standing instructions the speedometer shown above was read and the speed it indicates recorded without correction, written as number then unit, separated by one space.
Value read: 132.5 km/h
